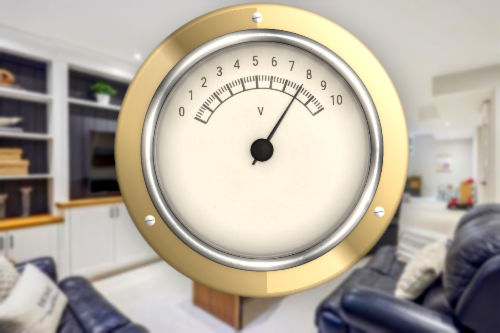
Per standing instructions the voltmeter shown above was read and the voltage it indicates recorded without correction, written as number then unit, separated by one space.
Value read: 8 V
